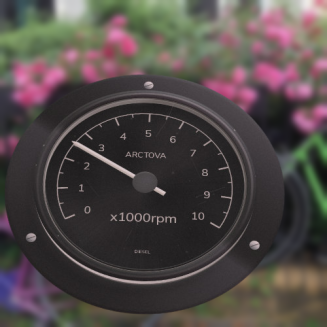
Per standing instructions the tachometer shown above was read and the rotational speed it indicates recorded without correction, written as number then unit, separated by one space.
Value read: 2500 rpm
